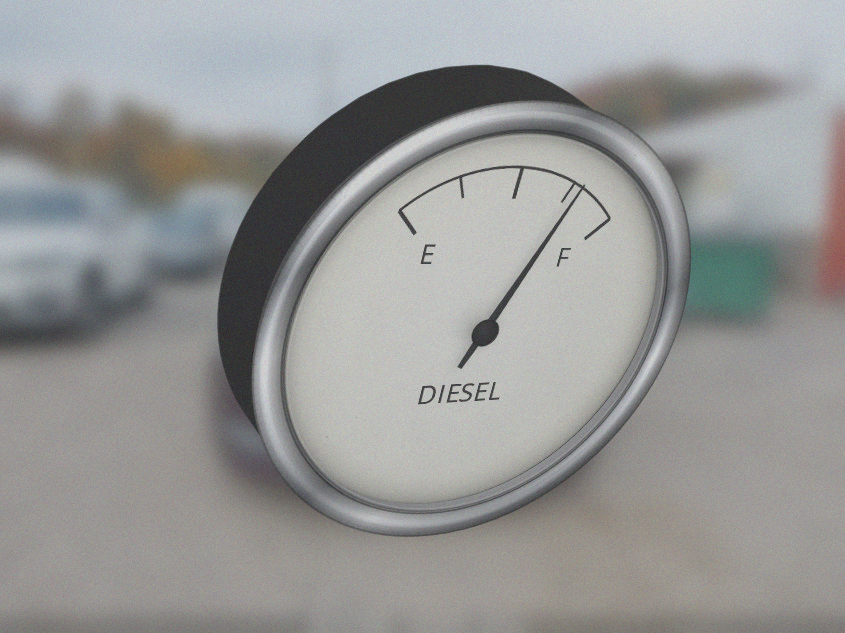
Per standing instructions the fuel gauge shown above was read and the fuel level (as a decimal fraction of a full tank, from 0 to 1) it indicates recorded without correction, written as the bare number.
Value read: 0.75
